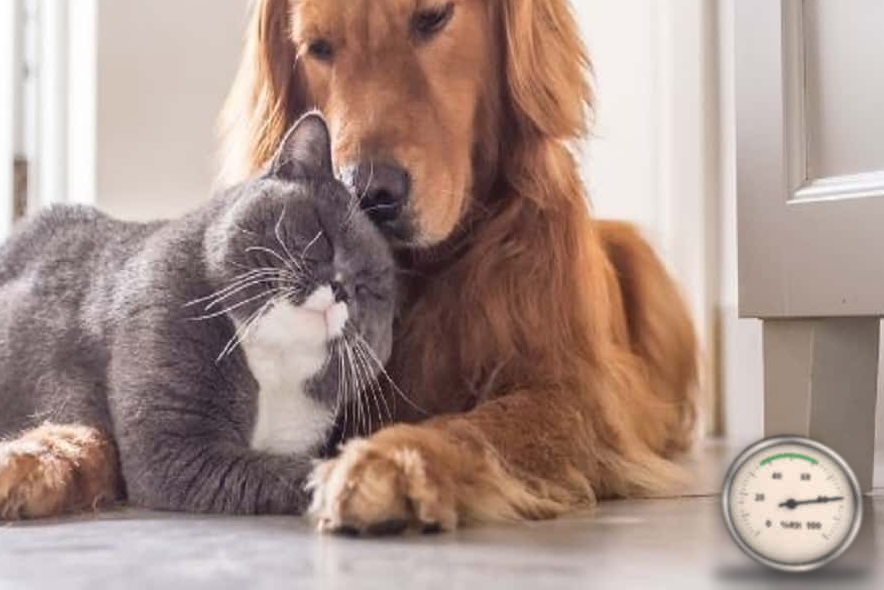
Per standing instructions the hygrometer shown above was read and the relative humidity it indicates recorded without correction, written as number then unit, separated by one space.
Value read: 80 %
